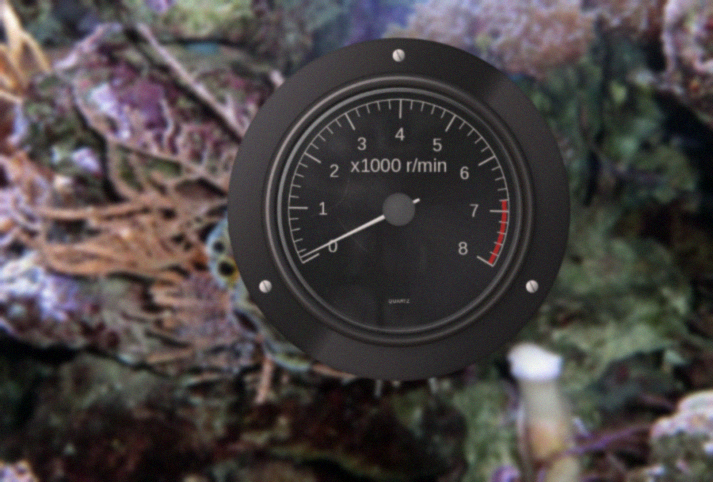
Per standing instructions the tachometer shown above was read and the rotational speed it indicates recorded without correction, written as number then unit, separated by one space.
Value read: 100 rpm
